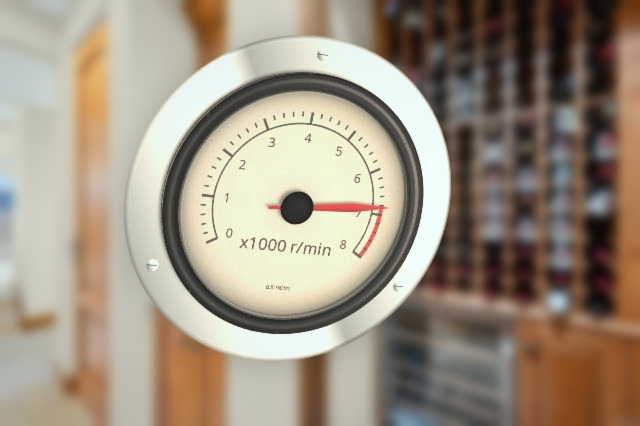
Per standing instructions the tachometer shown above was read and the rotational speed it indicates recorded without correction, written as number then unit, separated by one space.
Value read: 6800 rpm
